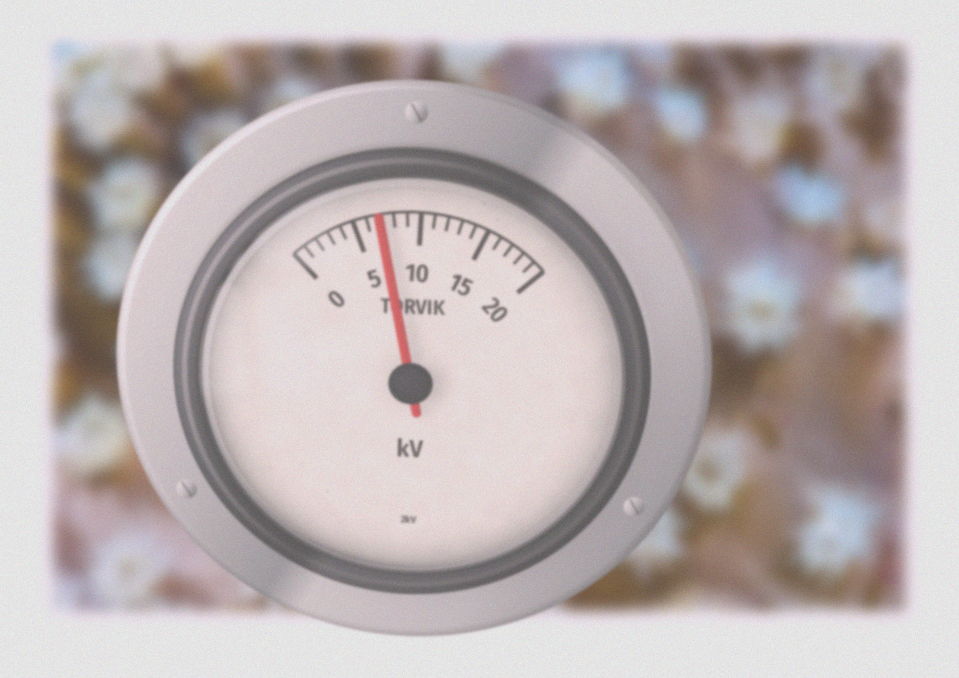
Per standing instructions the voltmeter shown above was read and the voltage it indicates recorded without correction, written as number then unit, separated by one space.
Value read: 7 kV
